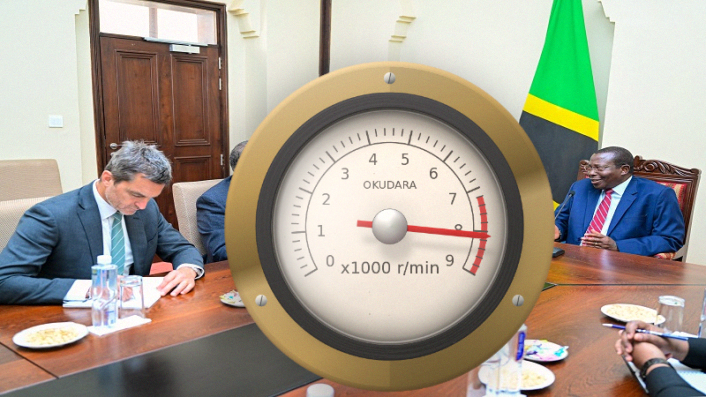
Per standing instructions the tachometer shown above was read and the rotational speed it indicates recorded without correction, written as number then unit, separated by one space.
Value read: 8100 rpm
